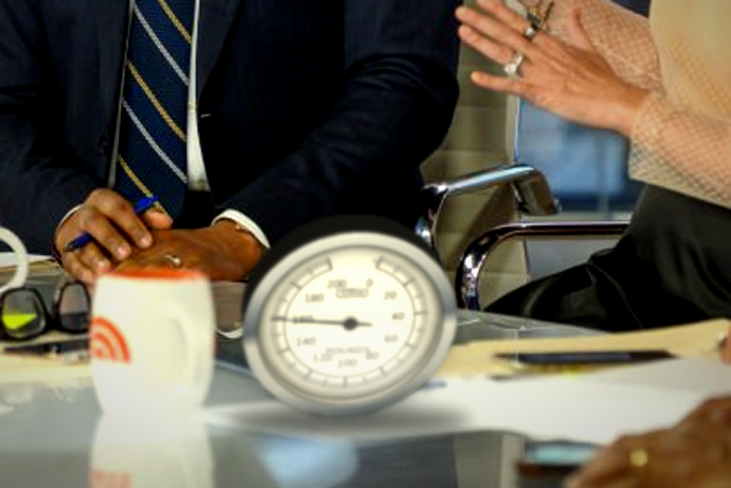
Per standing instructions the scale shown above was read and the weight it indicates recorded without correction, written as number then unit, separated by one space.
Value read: 160 lb
